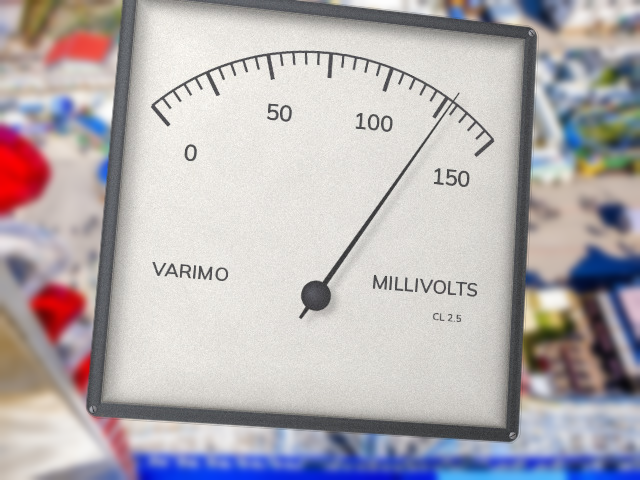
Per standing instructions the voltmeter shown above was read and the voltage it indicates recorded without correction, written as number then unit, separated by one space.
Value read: 127.5 mV
